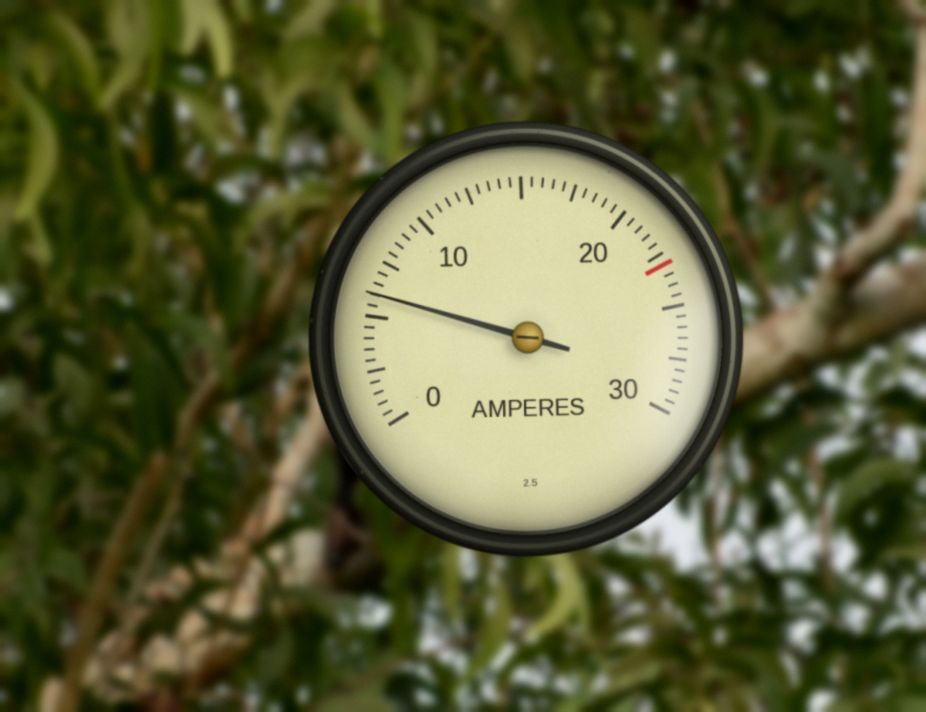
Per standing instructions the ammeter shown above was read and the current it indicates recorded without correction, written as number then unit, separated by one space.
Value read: 6 A
